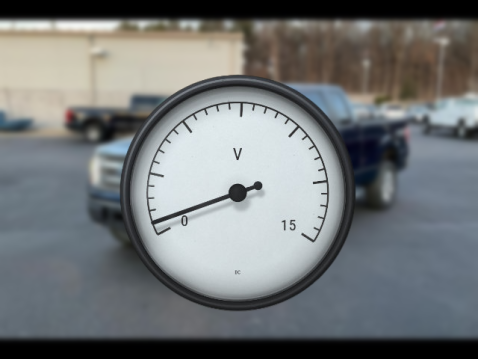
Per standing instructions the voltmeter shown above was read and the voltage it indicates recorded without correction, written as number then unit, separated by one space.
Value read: 0.5 V
